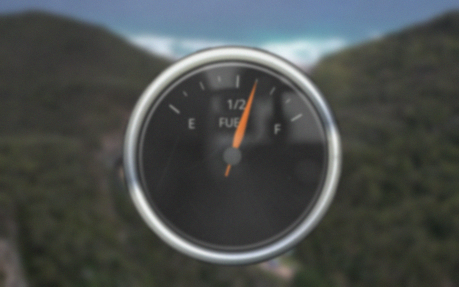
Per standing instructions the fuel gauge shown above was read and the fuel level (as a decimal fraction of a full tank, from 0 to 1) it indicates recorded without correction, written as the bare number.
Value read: 0.625
